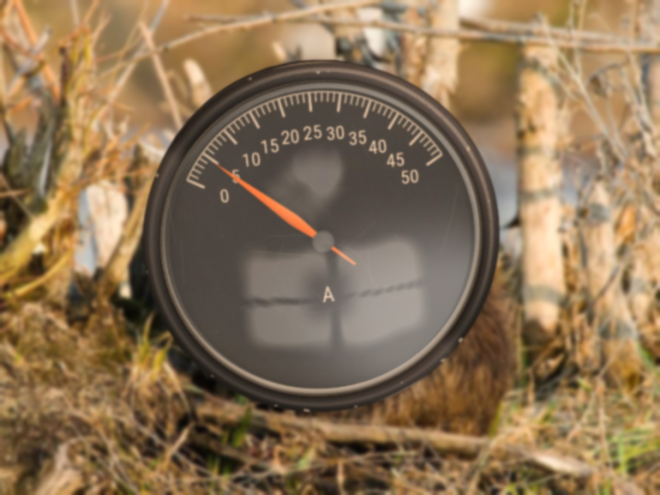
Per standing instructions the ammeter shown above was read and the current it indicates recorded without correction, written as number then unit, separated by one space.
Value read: 5 A
